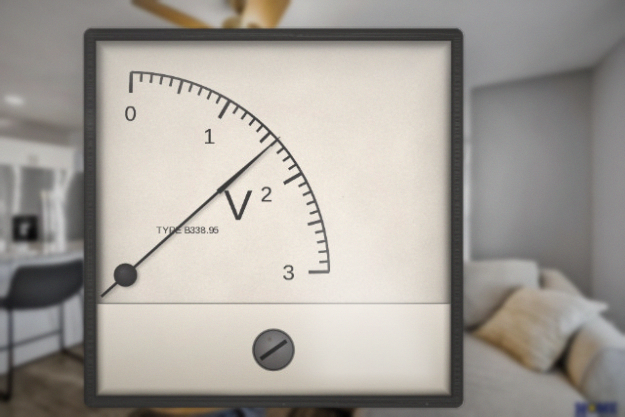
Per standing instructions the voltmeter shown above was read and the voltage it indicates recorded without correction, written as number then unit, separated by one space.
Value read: 1.6 V
